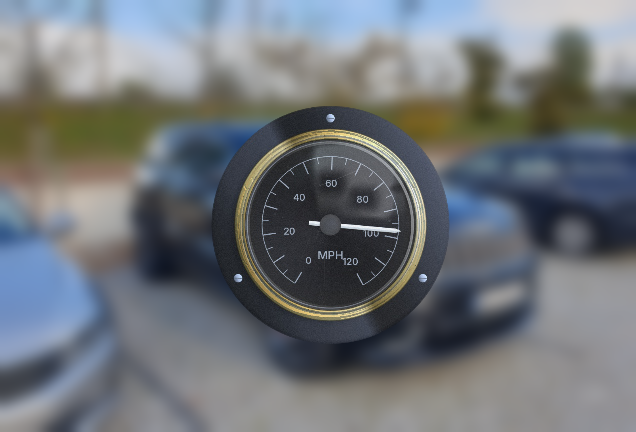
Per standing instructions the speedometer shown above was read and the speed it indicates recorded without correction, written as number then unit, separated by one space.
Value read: 97.5 mph
